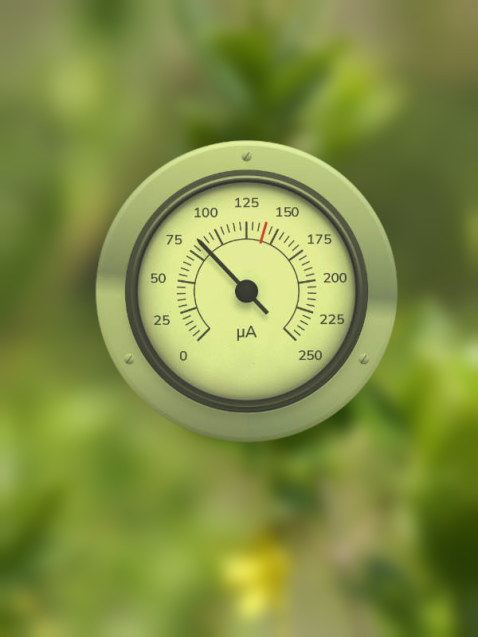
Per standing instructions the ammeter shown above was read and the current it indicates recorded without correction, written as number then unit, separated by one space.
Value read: 85 µA
